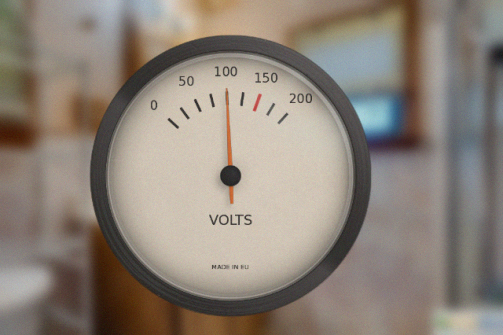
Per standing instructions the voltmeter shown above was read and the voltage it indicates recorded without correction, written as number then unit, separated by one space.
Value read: 100 V
